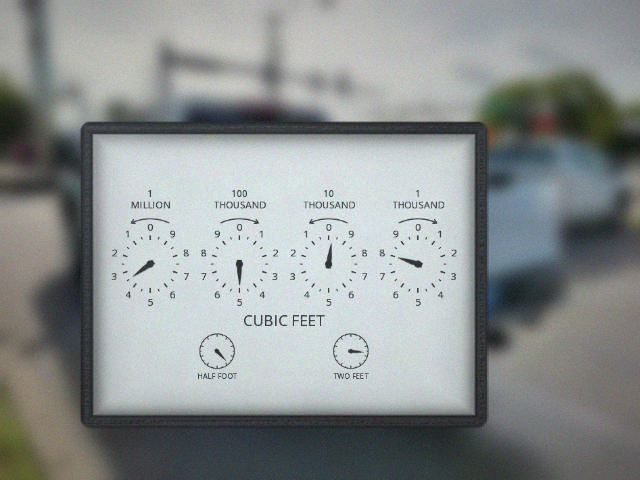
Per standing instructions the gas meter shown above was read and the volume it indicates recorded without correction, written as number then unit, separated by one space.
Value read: 349800 ft³
